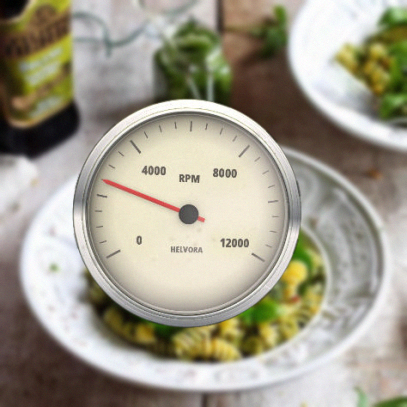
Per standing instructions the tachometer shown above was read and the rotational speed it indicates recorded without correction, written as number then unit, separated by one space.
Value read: 2500 rpm
